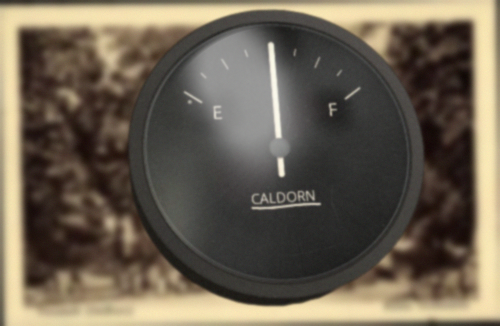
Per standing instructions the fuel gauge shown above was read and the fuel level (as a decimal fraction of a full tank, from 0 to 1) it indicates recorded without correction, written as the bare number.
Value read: 0.5
